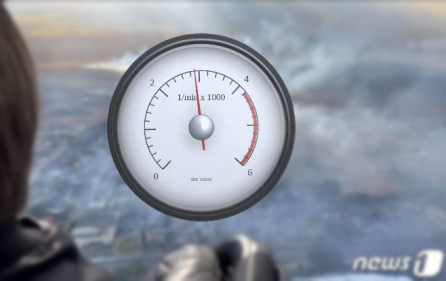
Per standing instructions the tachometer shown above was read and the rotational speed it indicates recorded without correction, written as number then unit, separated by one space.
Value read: 2900 rpm
